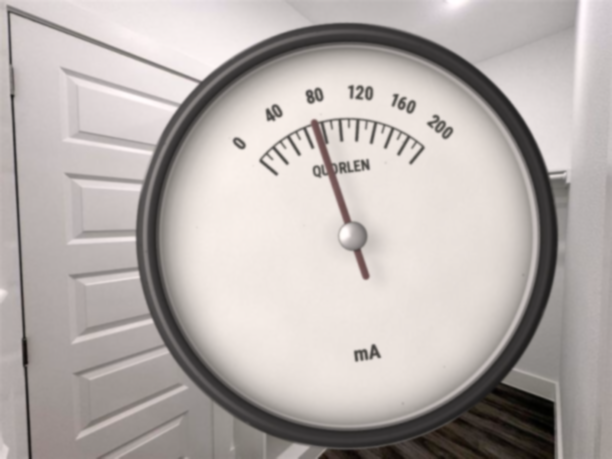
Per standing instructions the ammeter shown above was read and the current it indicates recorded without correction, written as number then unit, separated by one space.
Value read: 70 mA
